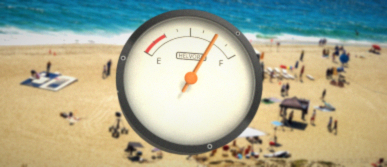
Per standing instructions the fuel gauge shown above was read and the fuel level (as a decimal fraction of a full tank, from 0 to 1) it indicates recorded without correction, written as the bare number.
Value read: 0.75
